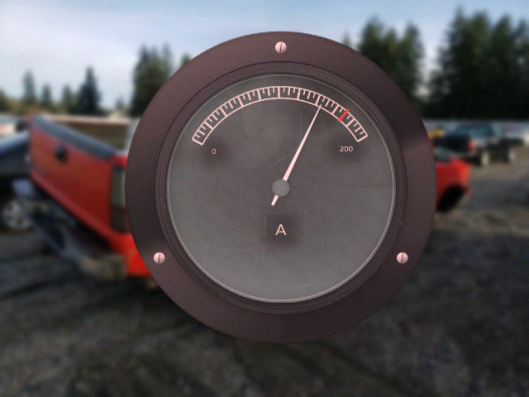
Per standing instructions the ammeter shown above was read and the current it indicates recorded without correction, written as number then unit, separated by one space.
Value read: 145 A
